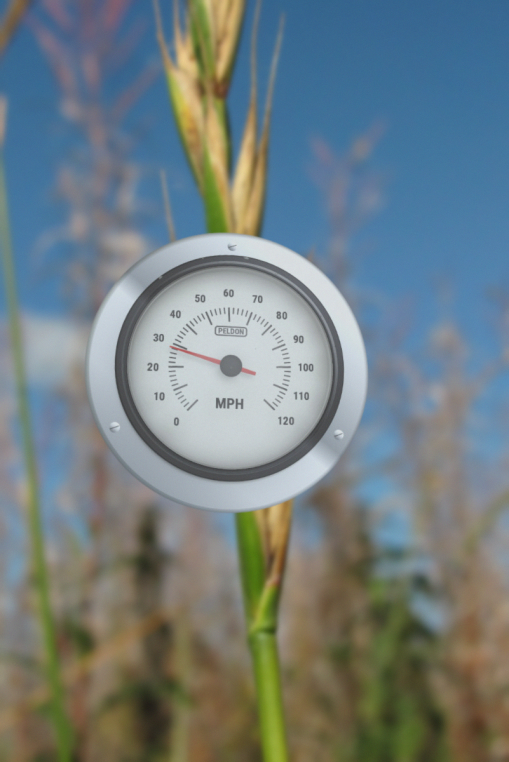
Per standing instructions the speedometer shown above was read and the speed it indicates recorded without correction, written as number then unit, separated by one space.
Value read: 28 mph
